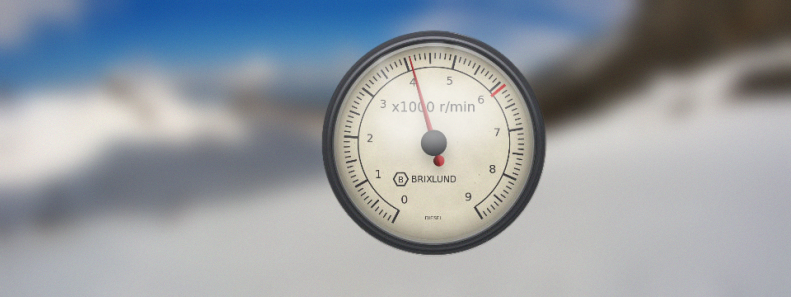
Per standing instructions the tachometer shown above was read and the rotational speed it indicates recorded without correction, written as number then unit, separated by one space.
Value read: 4100 rpm
